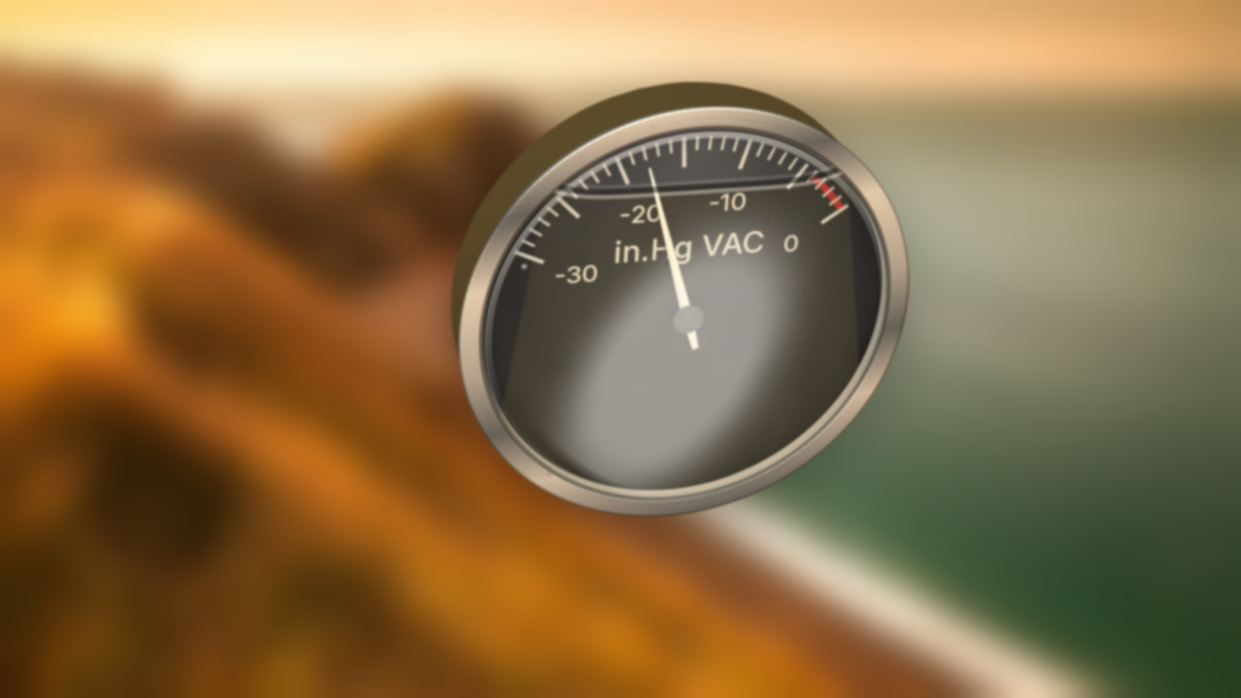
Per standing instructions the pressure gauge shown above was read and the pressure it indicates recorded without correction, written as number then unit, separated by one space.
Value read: -18 inHg
